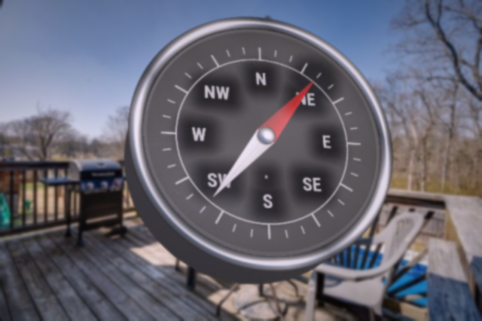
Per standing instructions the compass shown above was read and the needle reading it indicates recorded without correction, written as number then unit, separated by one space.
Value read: 40 °
